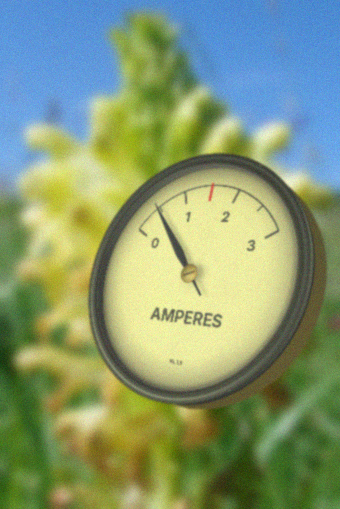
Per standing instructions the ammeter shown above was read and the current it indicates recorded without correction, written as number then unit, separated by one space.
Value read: 0.5 A
